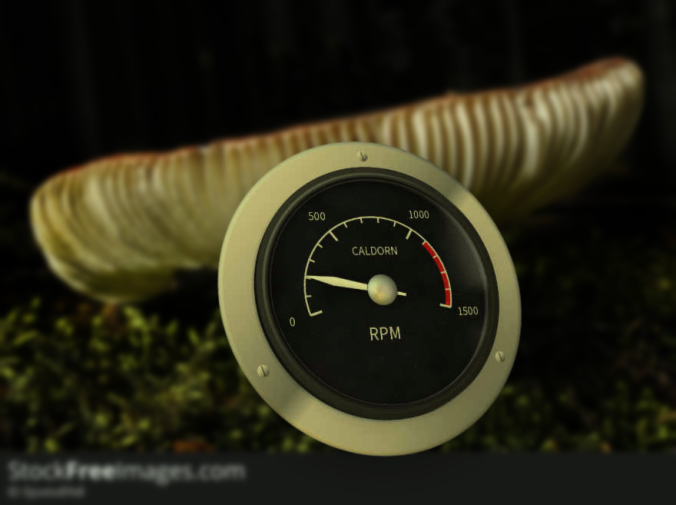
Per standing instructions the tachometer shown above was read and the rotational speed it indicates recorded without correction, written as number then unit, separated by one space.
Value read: 200 rpm
